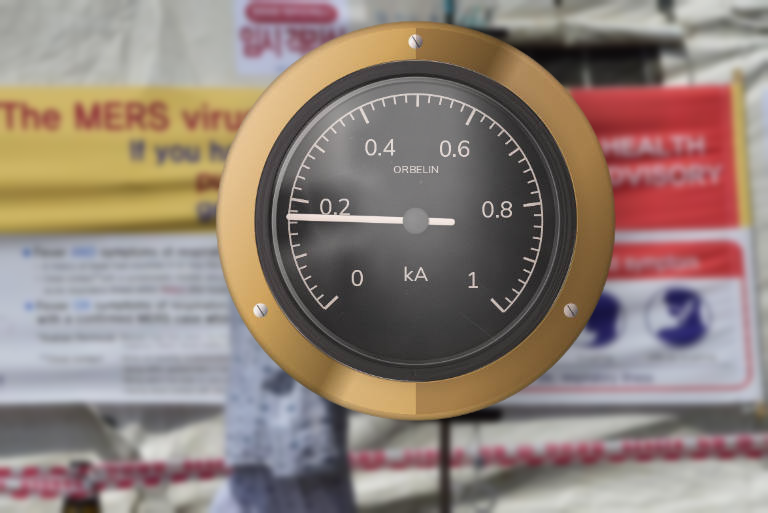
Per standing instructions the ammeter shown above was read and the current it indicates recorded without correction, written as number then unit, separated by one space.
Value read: 0.17 kA
